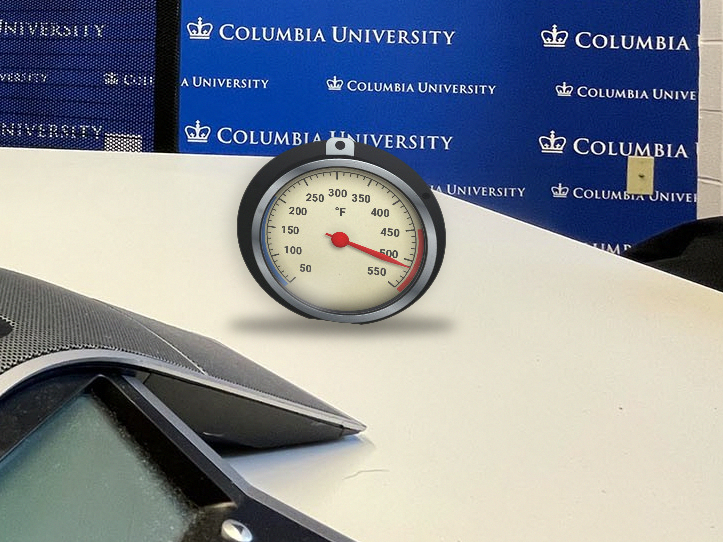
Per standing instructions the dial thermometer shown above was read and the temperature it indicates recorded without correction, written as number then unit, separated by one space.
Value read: 510 °F
